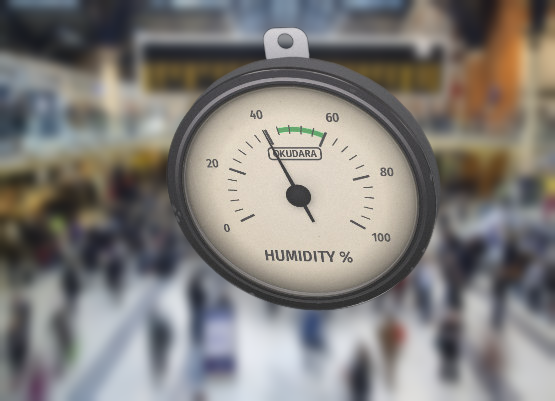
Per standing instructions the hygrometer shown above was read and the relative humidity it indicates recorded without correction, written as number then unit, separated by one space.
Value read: 40 %
